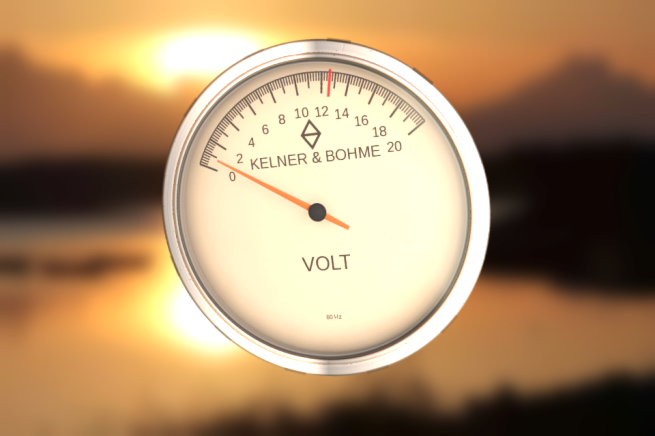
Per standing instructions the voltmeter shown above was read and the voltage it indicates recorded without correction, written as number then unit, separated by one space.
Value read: 1 V
